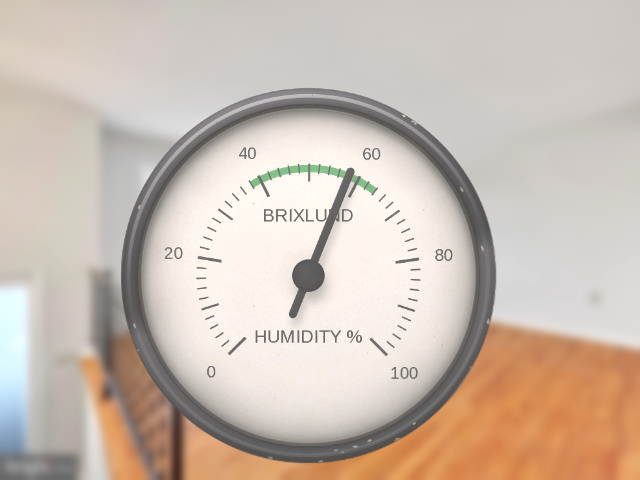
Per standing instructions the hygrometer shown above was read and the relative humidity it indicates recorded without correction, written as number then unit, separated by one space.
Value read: 58 %
